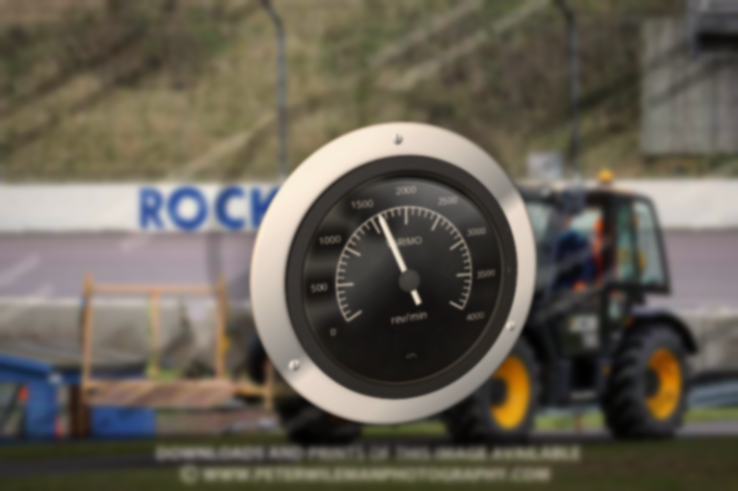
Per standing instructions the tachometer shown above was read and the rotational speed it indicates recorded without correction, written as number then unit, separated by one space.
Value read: 1600 rpm
